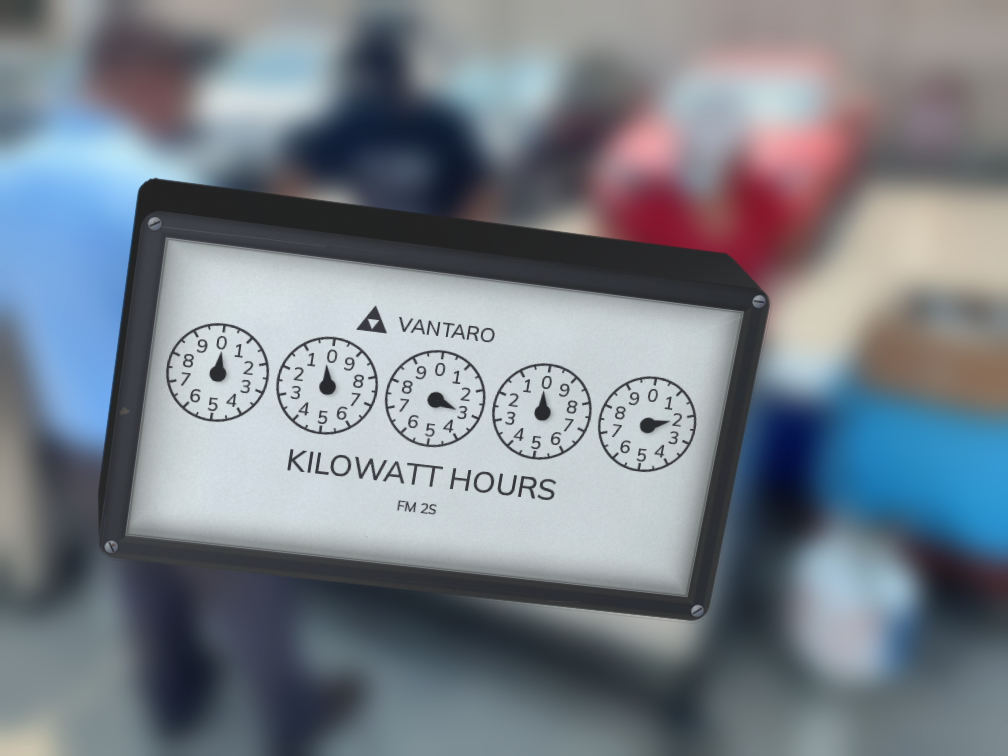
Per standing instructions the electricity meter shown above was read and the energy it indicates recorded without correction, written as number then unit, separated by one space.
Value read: 302 kWh
